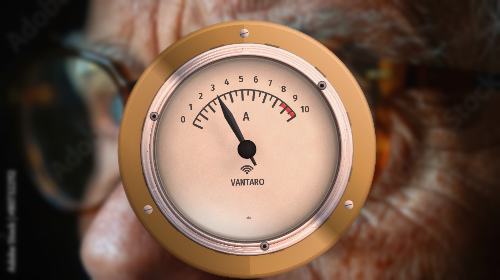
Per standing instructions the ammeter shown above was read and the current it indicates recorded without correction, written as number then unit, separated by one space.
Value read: 3 A
